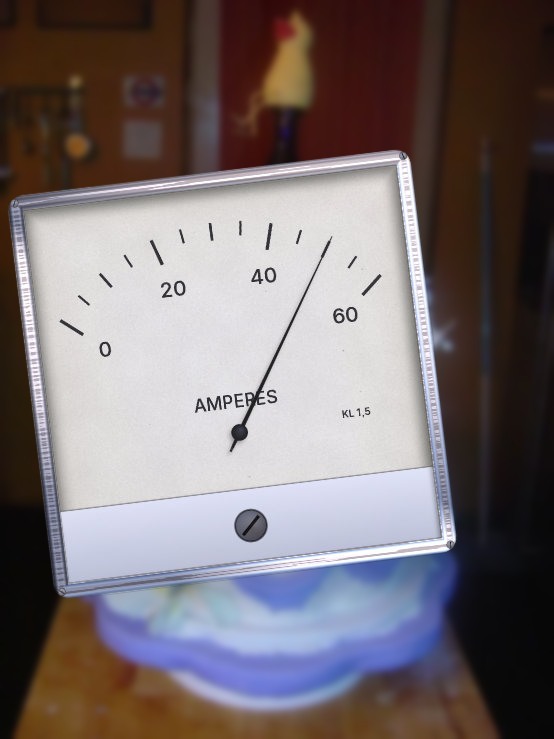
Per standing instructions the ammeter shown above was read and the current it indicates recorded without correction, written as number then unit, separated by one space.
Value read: 50 A
